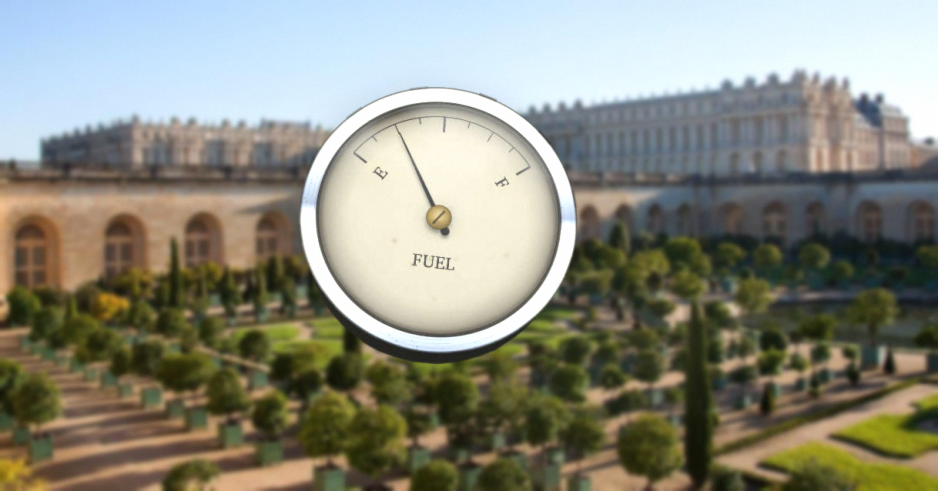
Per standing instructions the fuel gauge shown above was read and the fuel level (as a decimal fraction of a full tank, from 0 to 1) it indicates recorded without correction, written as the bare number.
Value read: 0.25
